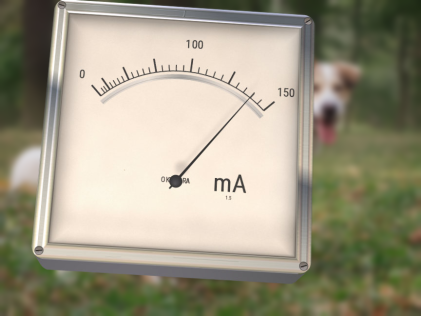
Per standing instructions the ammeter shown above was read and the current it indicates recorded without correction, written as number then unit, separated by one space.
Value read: 140 mA
